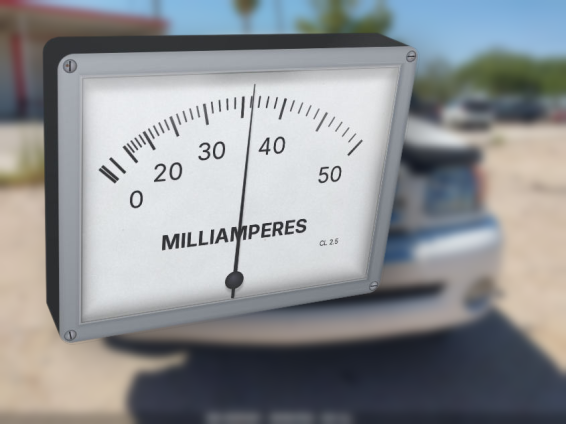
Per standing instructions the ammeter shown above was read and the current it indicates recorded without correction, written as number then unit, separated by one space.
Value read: 36 mA
